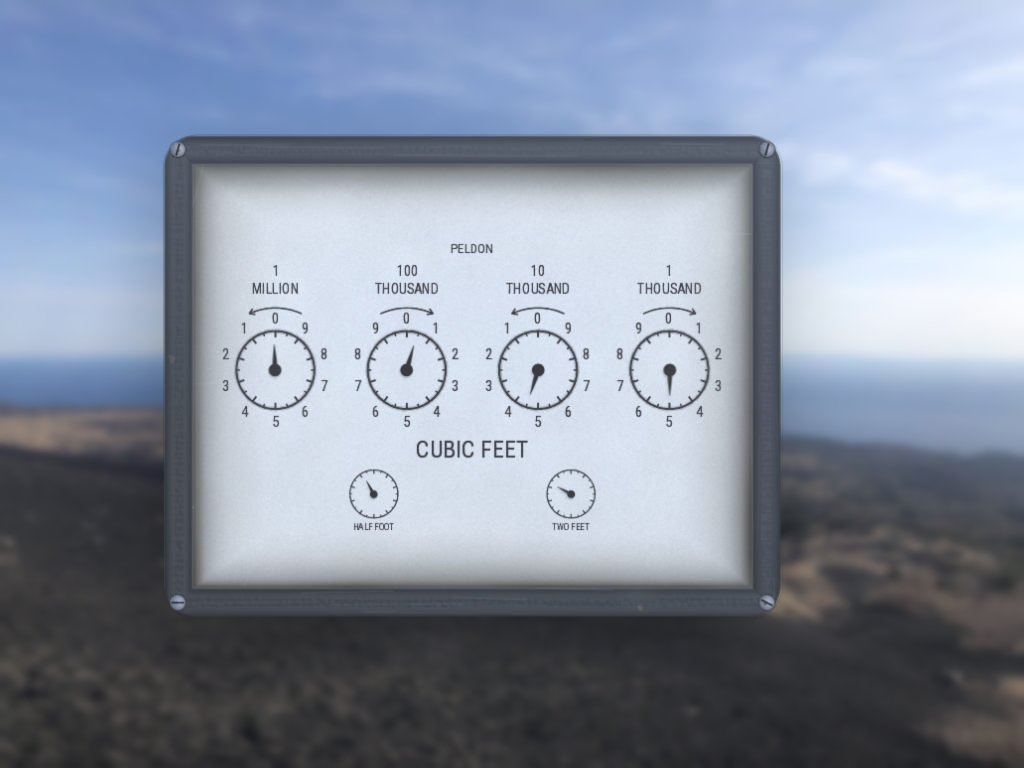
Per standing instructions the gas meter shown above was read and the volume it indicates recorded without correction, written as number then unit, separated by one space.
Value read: 4500 ft³
